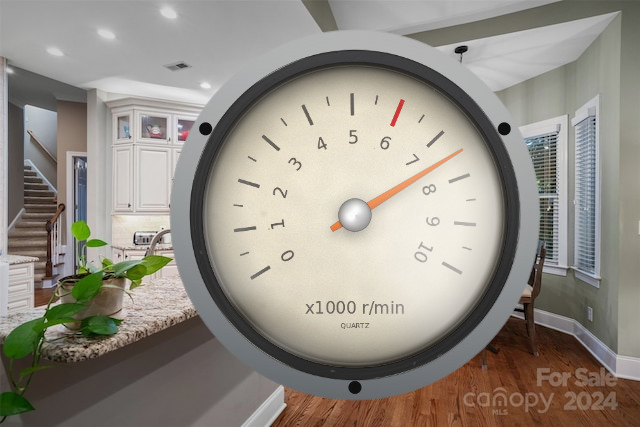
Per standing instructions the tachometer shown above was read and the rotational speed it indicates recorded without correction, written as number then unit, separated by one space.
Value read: 7500 rpm
